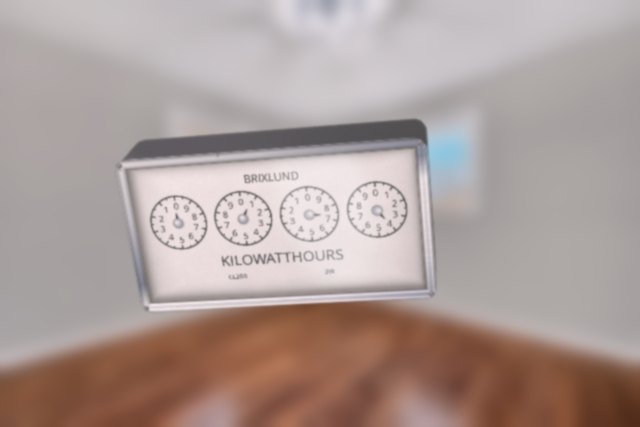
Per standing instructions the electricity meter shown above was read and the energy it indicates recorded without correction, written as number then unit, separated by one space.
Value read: 74 kWh
